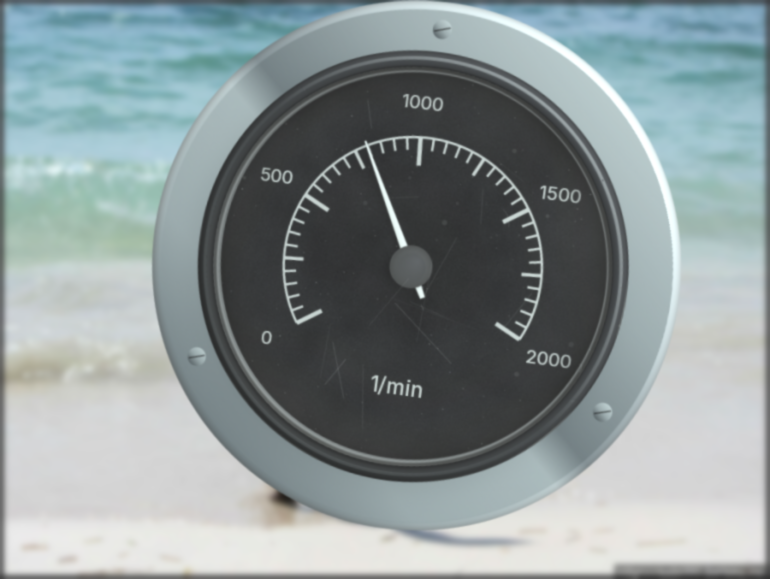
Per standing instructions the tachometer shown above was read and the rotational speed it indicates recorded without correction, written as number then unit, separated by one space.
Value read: 800 rpm
